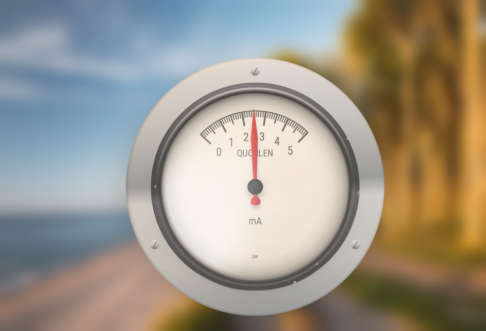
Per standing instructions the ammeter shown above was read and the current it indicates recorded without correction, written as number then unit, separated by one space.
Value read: 2.5 mA
